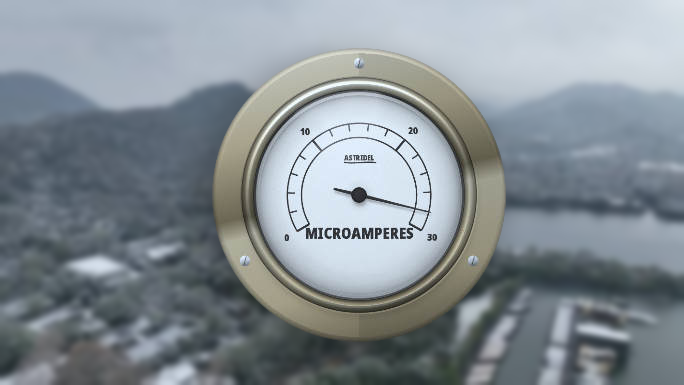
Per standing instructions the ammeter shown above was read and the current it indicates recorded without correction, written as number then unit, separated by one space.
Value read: 28 µA
